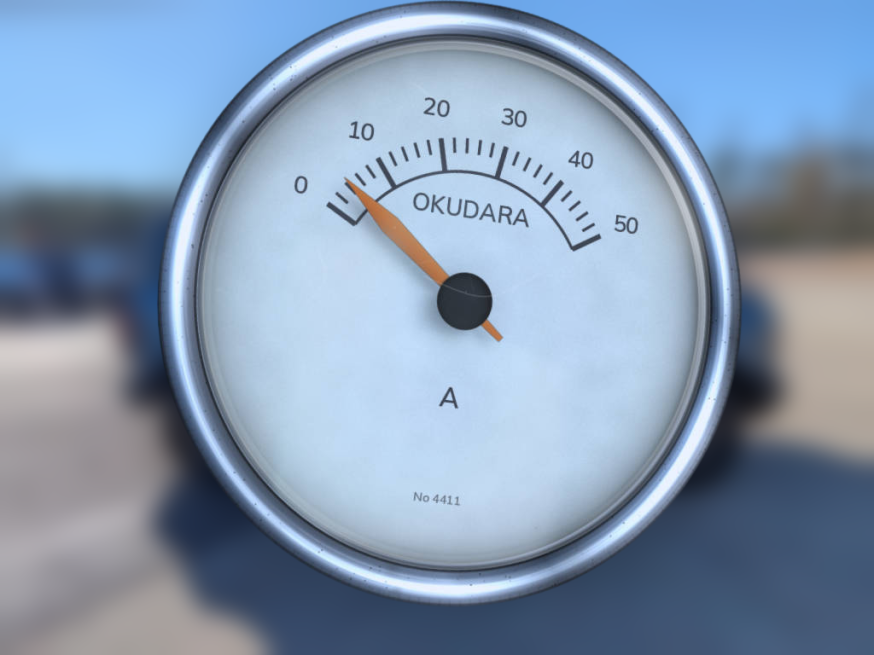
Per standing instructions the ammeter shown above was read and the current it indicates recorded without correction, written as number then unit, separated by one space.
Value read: 4 A
